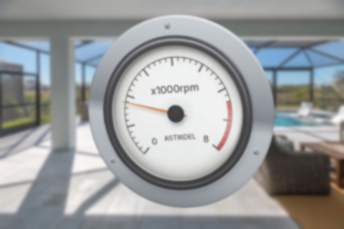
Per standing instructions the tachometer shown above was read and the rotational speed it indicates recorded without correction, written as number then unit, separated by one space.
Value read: 1800 rpm
